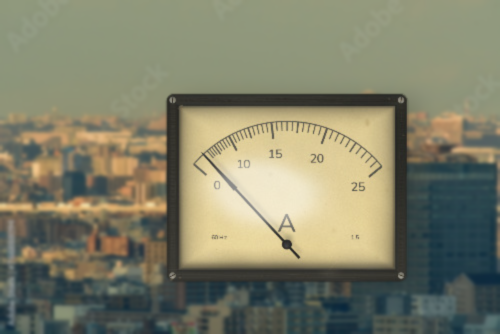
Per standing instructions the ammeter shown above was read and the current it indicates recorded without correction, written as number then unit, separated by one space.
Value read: 5 A
